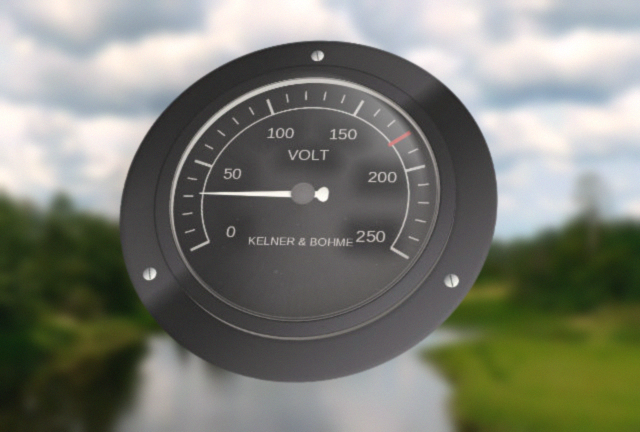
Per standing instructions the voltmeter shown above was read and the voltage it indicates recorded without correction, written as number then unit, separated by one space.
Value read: 30 V
